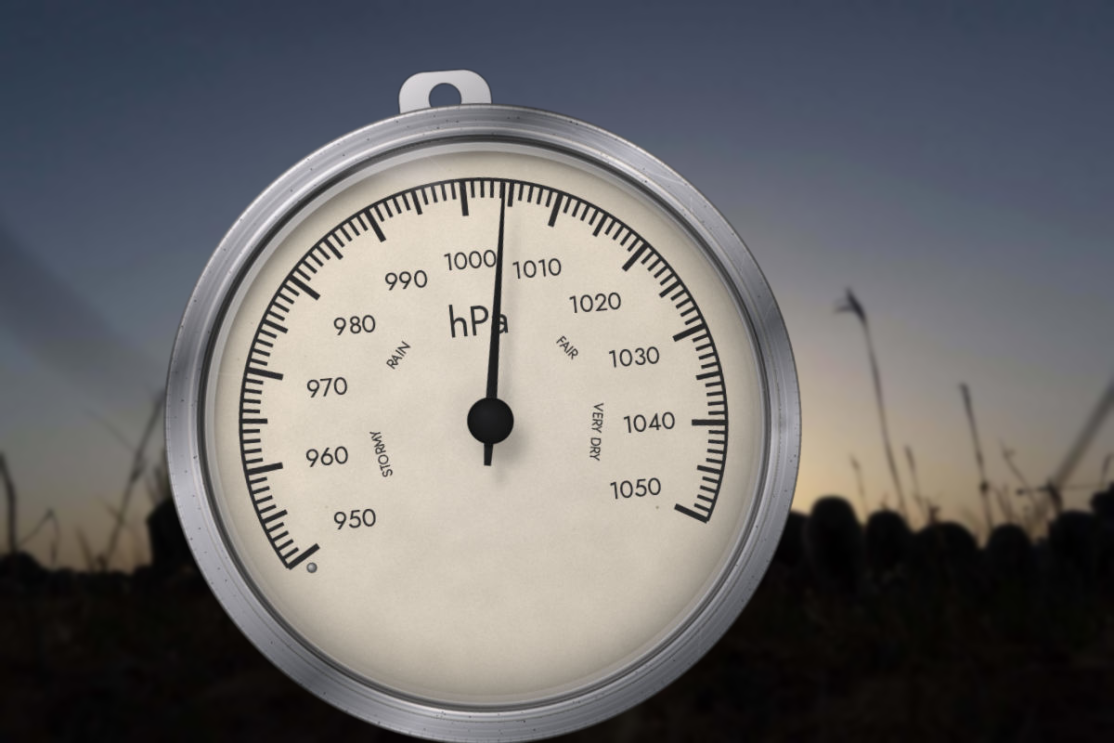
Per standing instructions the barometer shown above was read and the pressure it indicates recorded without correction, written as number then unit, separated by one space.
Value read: 1004 hPa
